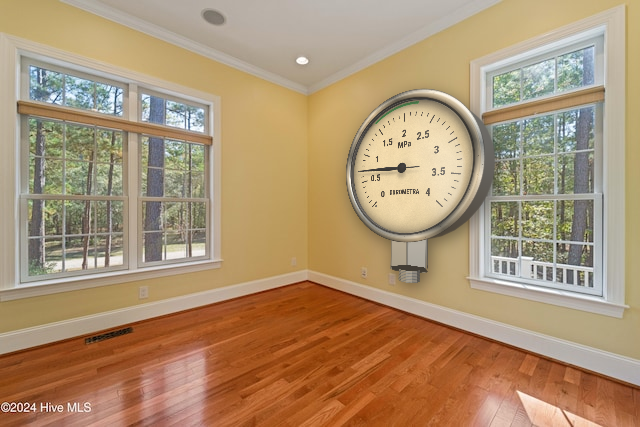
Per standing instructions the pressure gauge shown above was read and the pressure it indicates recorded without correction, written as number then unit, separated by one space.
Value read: 0.7 MPa
